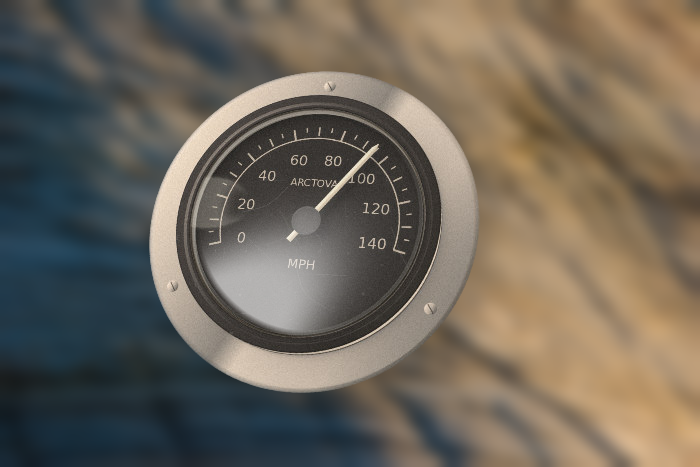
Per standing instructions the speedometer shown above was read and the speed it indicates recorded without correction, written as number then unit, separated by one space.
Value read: 95 mph
